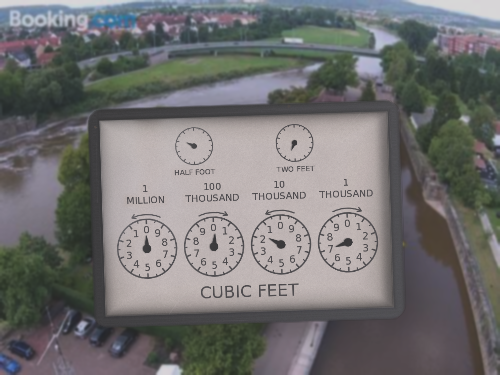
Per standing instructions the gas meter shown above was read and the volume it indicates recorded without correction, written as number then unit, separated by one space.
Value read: 1700 ft³
